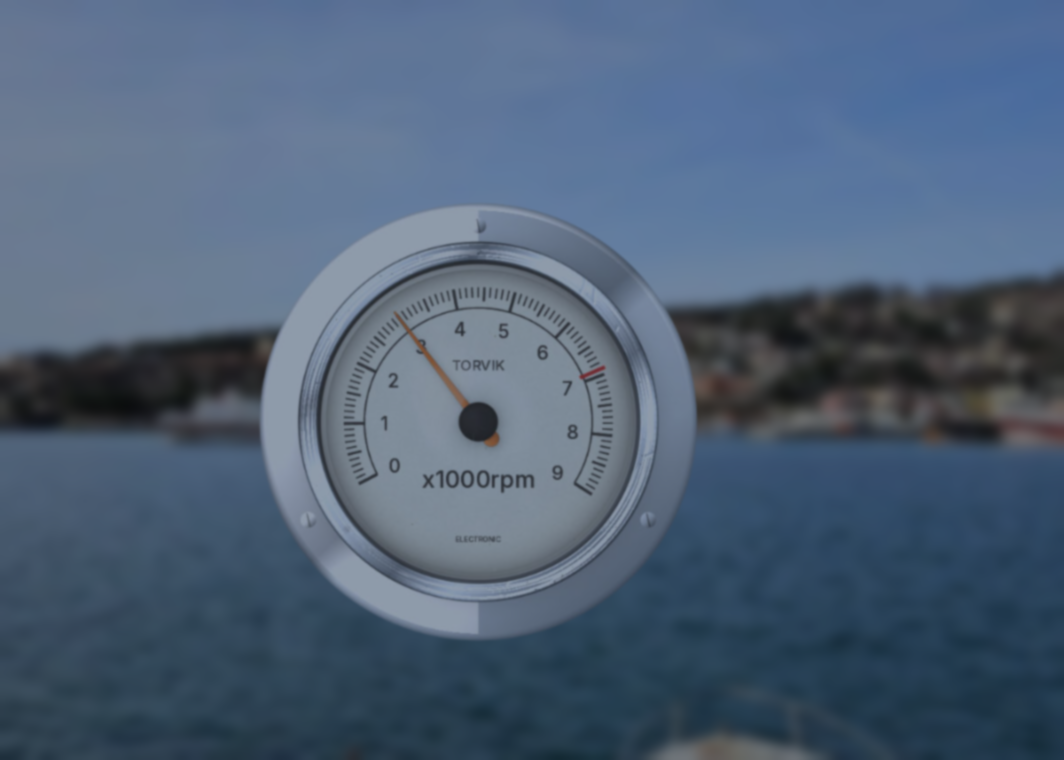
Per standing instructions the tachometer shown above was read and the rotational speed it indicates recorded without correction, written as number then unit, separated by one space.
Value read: 3000 rpm
